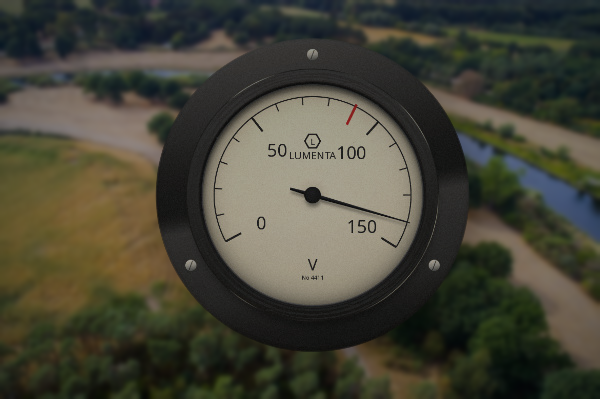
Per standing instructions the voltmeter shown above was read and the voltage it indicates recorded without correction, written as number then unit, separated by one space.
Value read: 140 V
